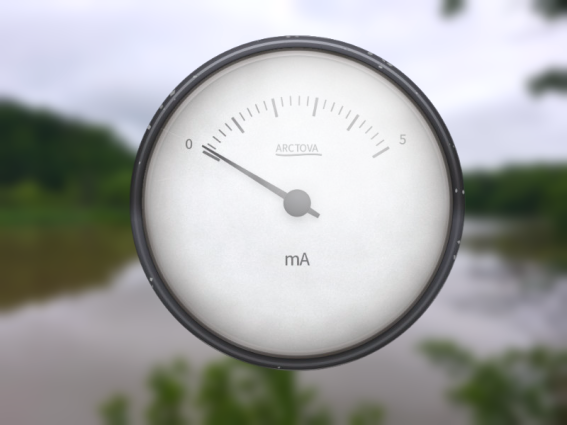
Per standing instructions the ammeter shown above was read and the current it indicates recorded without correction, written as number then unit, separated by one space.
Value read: 0.1 mA
